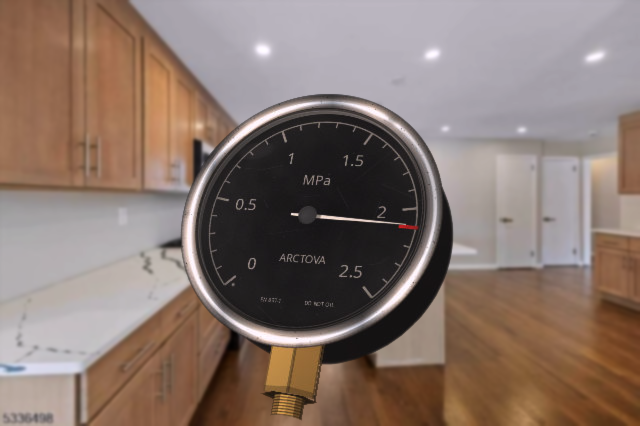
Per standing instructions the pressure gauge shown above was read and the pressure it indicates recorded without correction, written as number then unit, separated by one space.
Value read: 2.1 MPa
